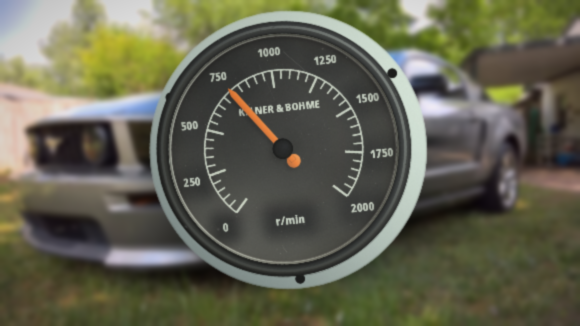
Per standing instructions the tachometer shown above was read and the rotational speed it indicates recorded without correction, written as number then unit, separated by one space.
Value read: 750 rpm
